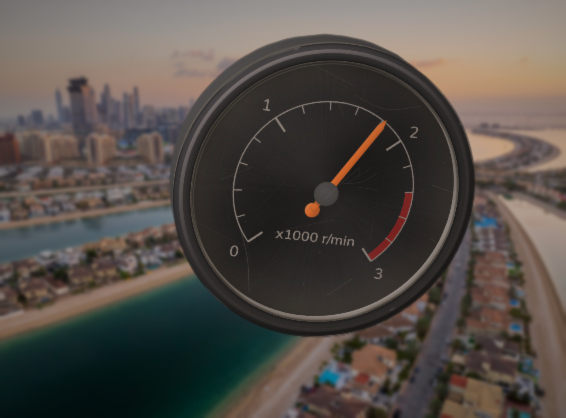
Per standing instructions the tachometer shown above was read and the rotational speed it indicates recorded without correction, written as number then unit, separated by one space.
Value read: 1800 rpm
